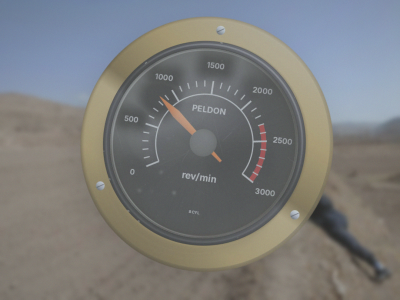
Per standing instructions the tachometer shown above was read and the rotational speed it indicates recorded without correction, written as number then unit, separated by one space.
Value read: 850 rpm
